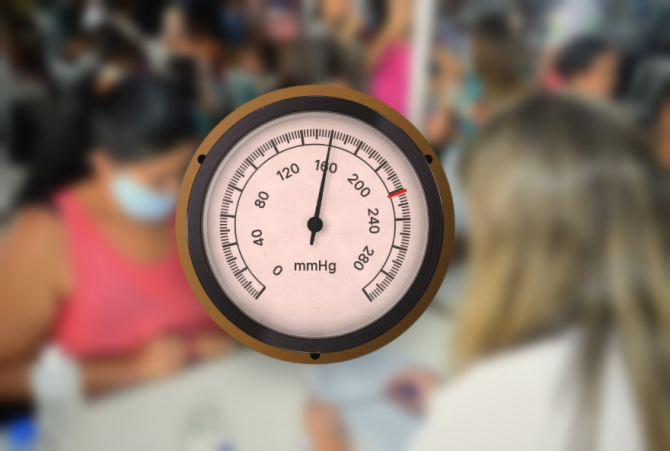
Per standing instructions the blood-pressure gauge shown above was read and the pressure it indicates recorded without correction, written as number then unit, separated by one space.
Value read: 160 mmHg
